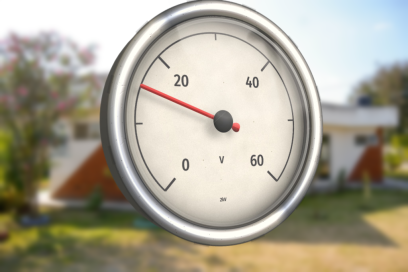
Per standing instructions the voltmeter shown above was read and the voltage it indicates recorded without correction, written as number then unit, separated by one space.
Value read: 15 V
